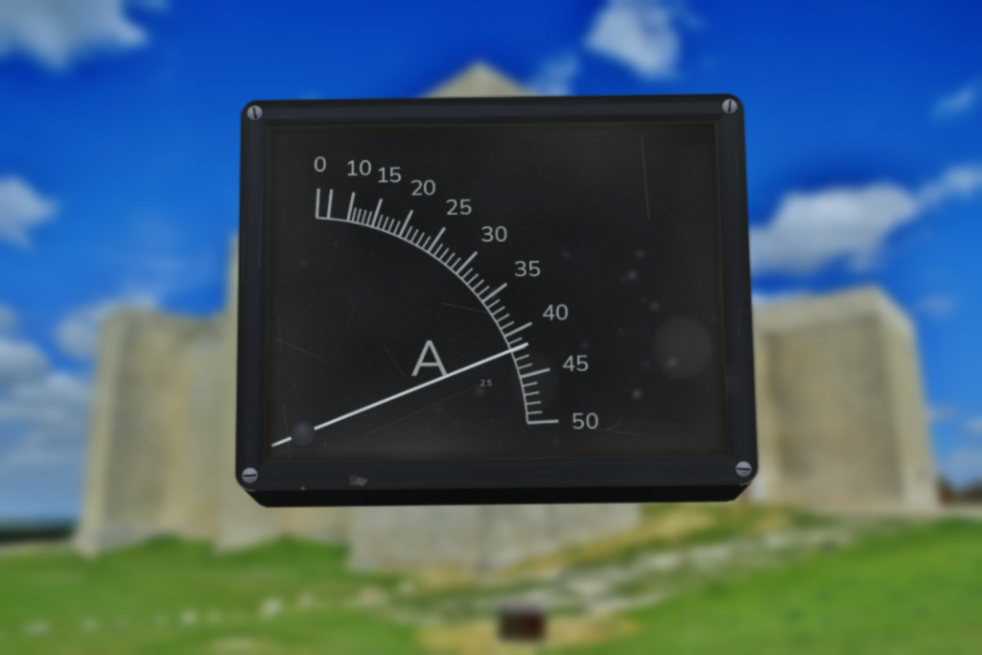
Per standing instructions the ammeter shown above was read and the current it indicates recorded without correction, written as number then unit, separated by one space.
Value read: 42 A
